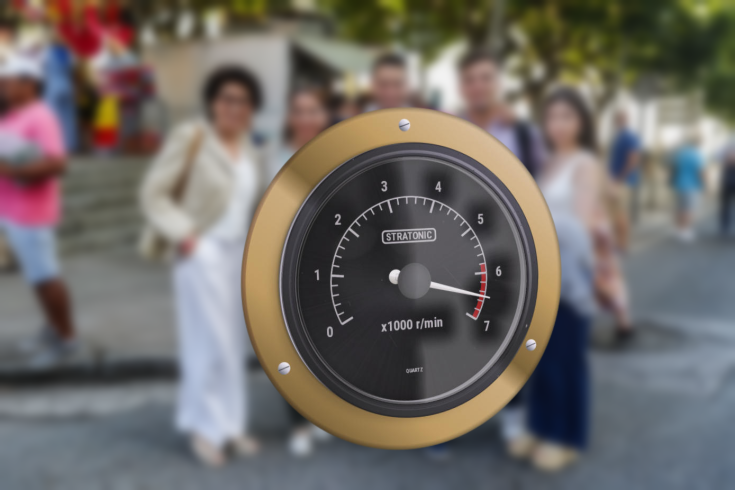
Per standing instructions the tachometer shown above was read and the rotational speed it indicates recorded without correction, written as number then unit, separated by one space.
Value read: 6500 rpm
